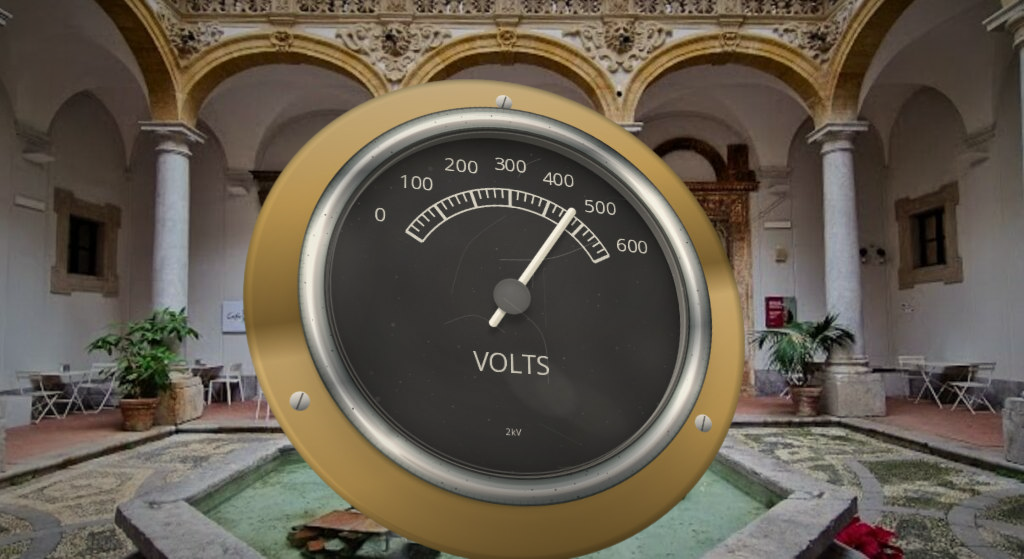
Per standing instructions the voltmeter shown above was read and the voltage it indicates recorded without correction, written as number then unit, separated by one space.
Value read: 460 V
